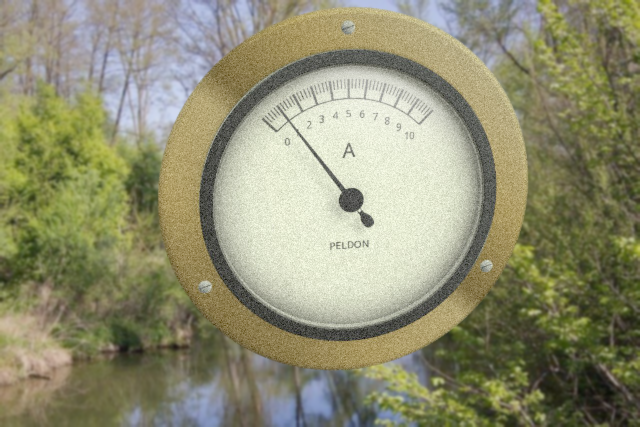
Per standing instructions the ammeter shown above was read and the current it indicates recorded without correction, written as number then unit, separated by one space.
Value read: 1 A
